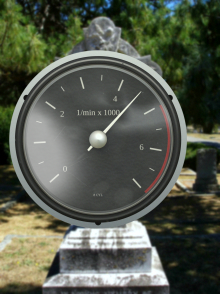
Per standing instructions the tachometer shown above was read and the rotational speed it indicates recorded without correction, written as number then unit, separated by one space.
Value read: 4500 rpm
